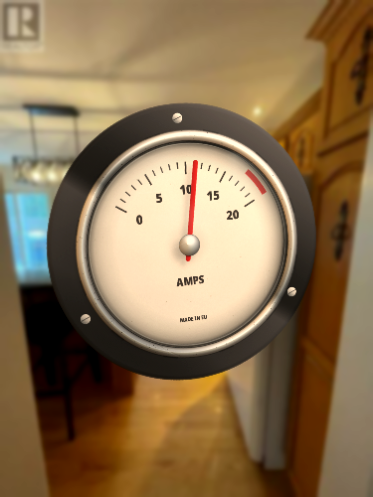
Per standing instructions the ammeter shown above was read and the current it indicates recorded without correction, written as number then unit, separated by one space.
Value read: 11 A
